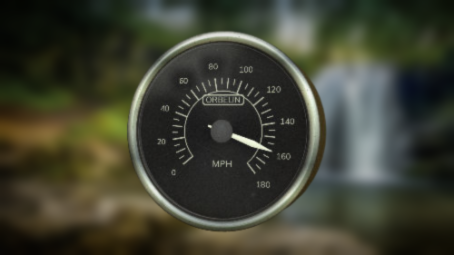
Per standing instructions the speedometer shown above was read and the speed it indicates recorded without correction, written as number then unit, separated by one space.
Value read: 160 mph
